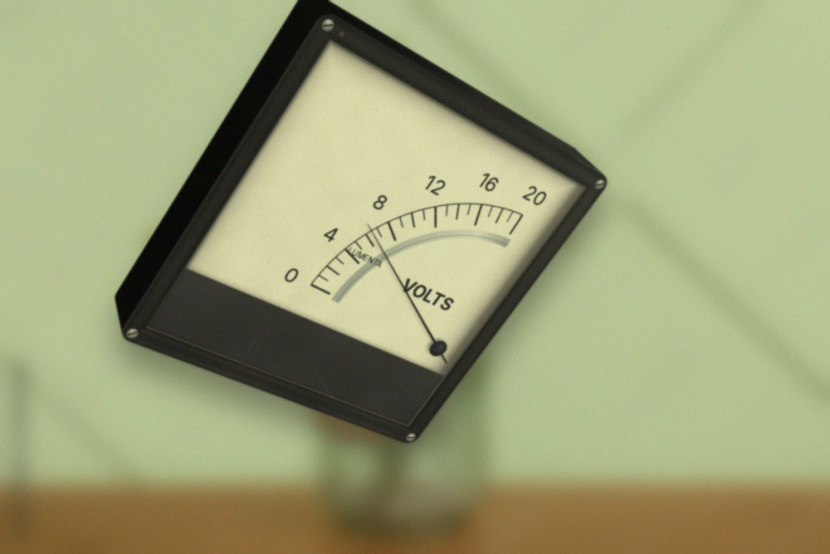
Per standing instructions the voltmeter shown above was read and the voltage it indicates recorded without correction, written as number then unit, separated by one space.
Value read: 6.5 V
